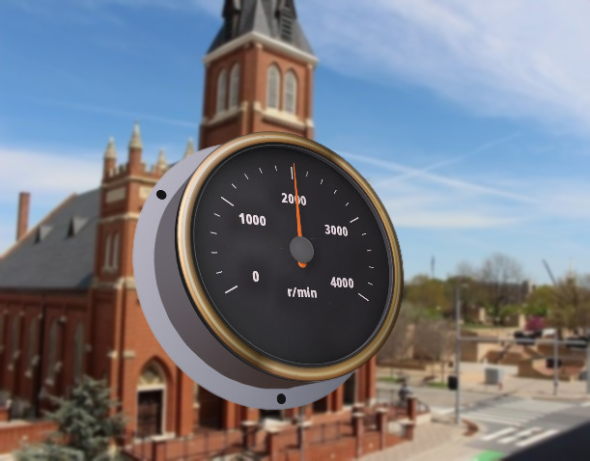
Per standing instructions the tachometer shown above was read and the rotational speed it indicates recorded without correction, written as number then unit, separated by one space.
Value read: 2000 rpm
